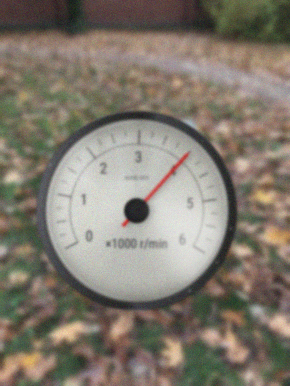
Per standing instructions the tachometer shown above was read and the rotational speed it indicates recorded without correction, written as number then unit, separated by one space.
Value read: 4000 rpm
